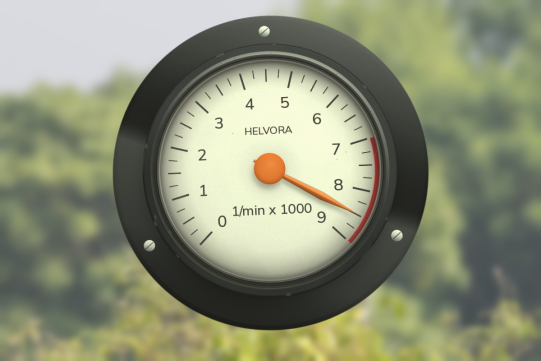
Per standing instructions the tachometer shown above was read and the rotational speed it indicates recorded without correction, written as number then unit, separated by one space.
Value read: 8500 rpm
